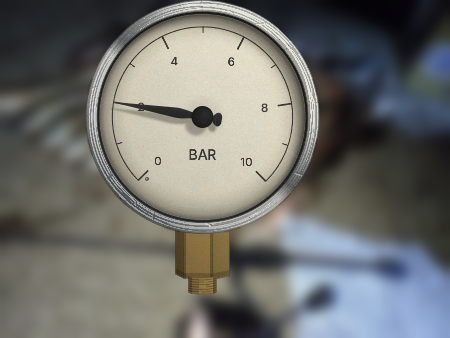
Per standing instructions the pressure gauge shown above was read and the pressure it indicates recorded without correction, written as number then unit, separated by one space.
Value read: 2 bar
